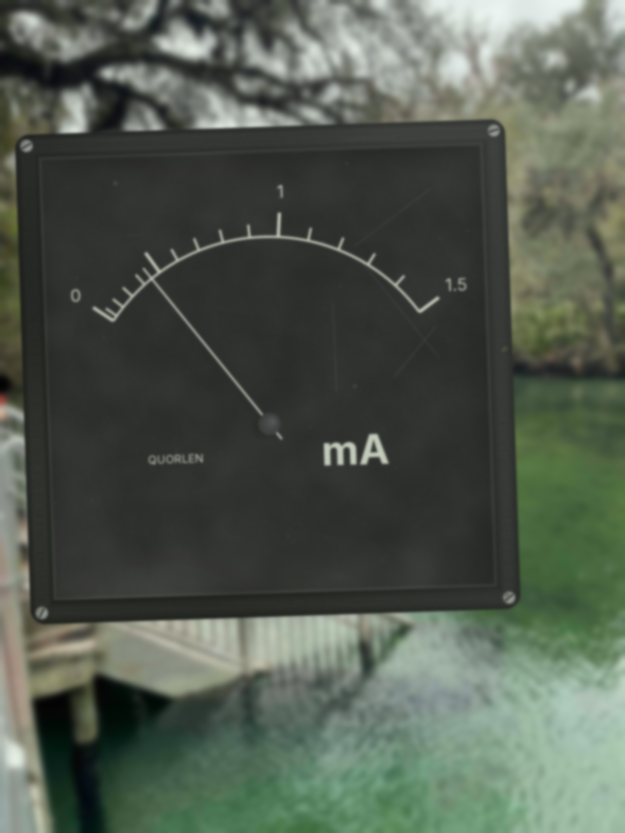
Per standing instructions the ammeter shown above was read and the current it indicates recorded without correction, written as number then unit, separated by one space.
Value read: 0.45 mA
